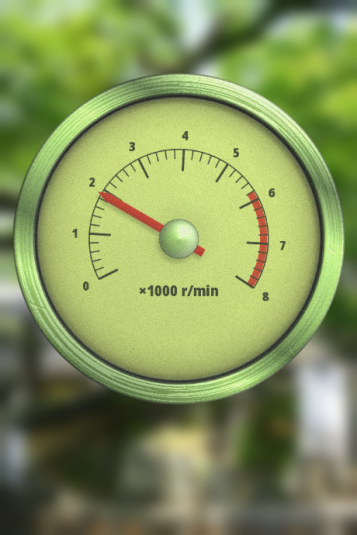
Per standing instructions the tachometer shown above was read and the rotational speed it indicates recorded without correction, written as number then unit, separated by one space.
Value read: 1900 rpm
